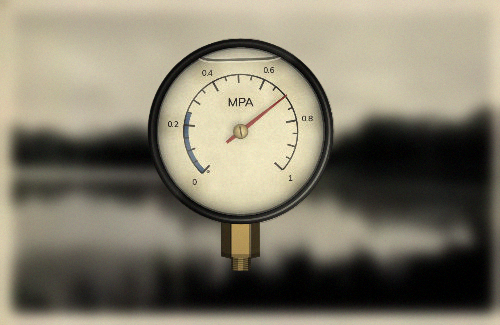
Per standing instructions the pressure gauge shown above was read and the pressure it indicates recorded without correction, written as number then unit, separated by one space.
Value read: 0.7 MPa
